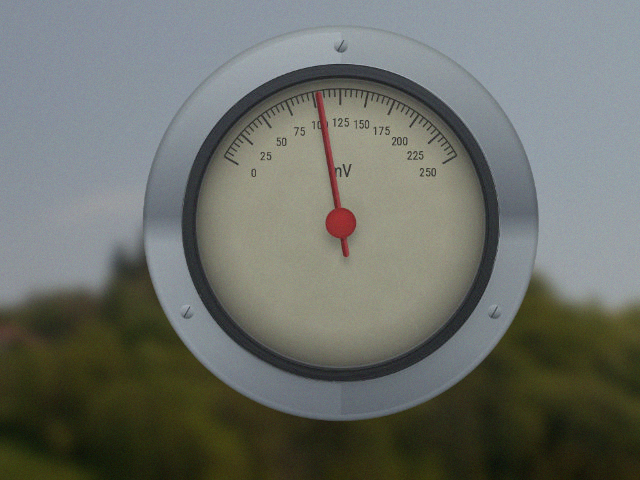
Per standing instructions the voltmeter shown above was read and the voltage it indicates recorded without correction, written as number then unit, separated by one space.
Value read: 105 mV
